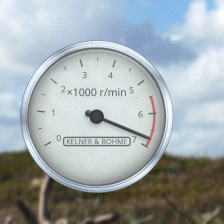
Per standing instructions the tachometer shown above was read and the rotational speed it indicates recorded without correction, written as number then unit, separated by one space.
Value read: 6750 rpm
